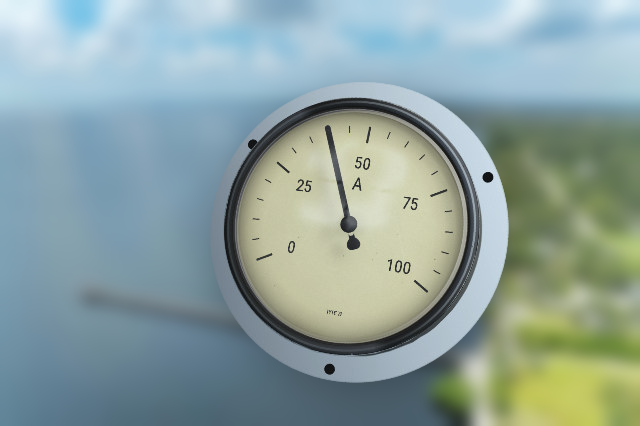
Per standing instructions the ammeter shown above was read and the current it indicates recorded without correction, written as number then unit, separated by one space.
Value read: 40 A
